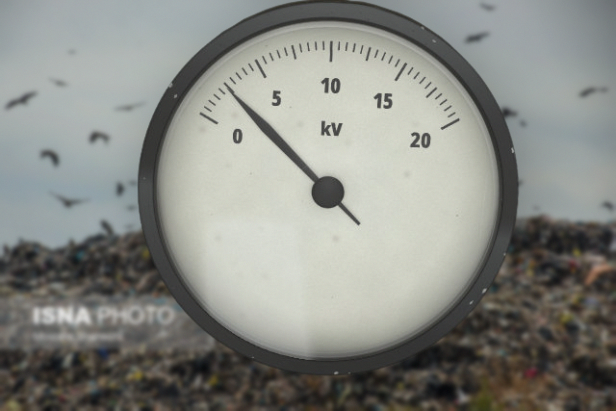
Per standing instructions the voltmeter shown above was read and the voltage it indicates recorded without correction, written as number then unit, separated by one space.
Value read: 2.5 kV
